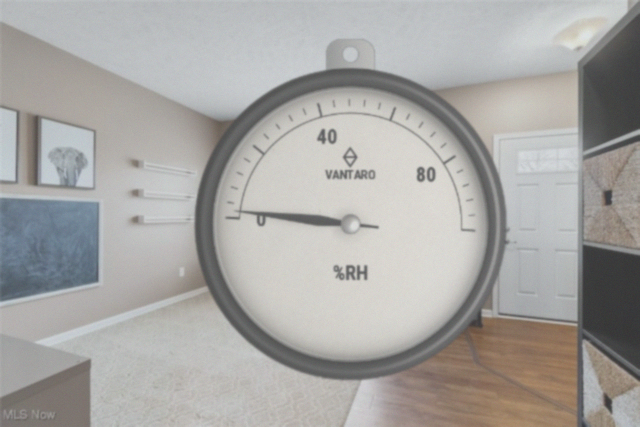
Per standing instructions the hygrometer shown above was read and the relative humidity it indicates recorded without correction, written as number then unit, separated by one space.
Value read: 2 %
